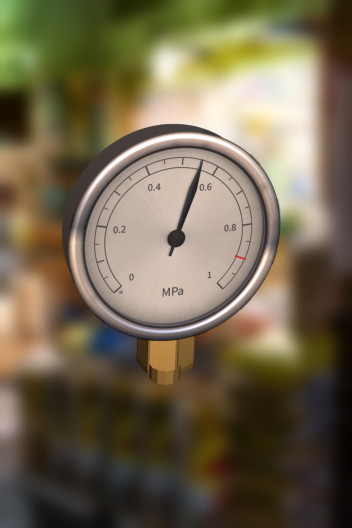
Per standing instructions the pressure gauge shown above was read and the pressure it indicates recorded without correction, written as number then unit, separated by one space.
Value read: 0.55 MPa
